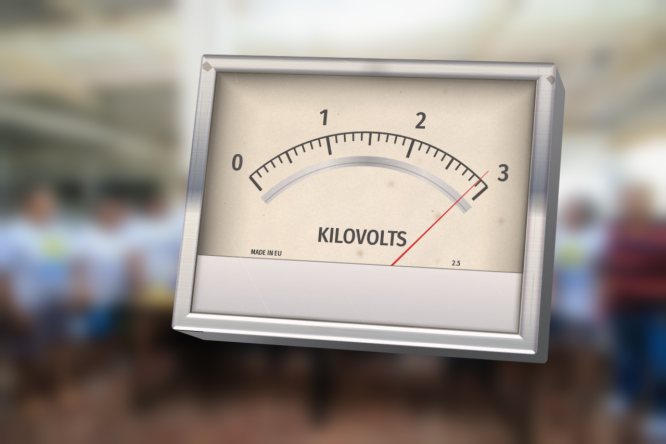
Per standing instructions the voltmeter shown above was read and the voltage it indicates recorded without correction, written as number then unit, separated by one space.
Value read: 2.9 kV
